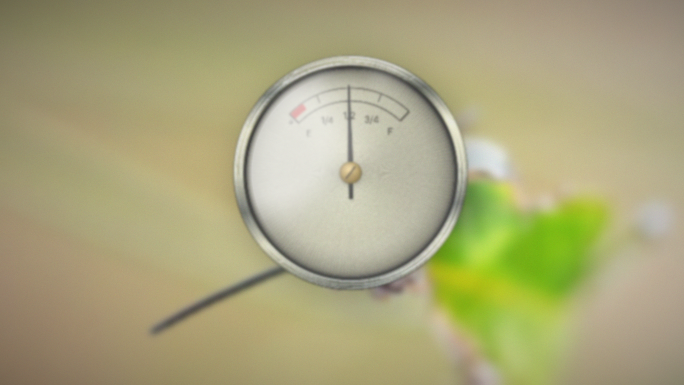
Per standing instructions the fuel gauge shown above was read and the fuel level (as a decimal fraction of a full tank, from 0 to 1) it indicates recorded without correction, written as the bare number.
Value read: 0.5
